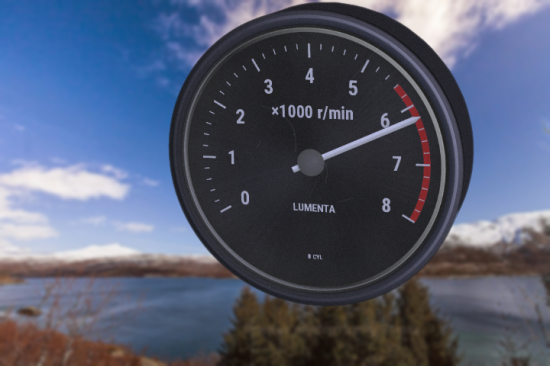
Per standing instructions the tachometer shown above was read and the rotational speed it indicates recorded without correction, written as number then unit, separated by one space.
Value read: 6200 rpm
